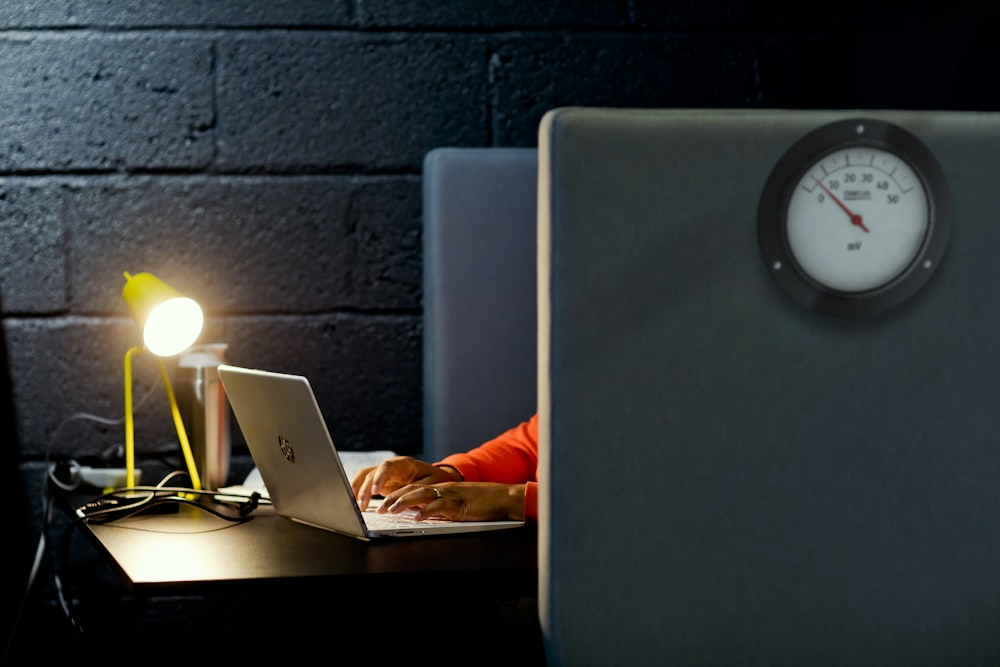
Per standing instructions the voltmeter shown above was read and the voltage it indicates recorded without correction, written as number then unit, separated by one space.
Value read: 5 mV
